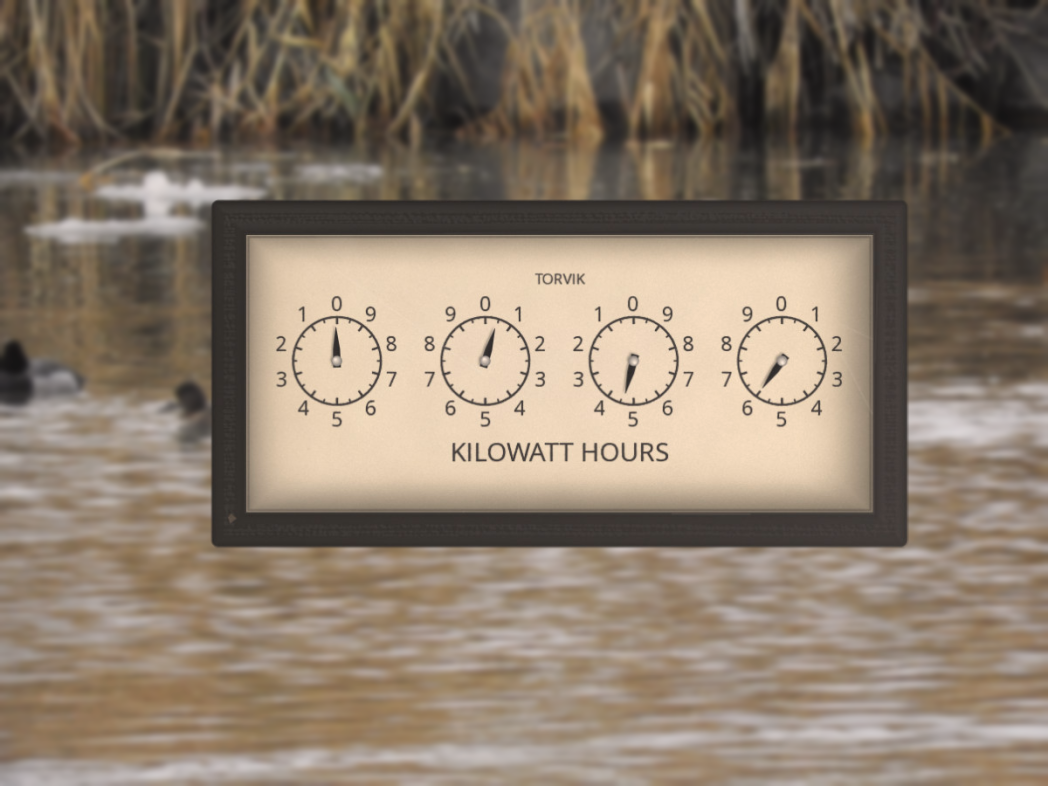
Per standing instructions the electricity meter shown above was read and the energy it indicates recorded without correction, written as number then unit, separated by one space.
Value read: 46 kWh
